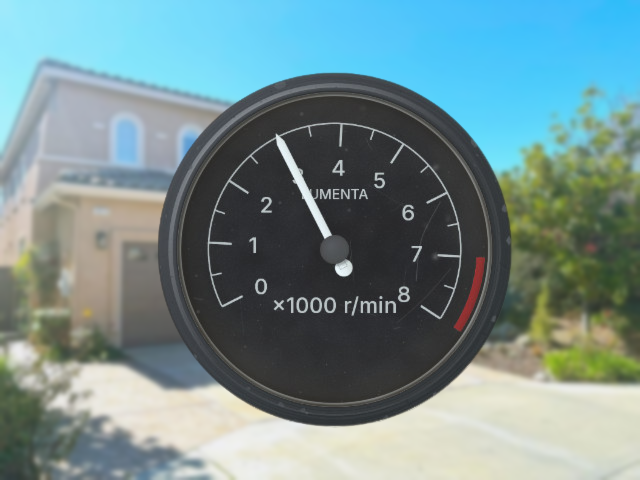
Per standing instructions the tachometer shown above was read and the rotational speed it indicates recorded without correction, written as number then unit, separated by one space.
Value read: 3000 rpm
